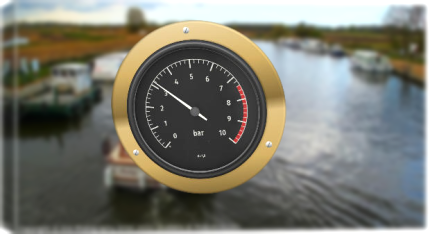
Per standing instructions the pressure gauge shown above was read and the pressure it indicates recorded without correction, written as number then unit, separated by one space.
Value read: 3.2 bar
